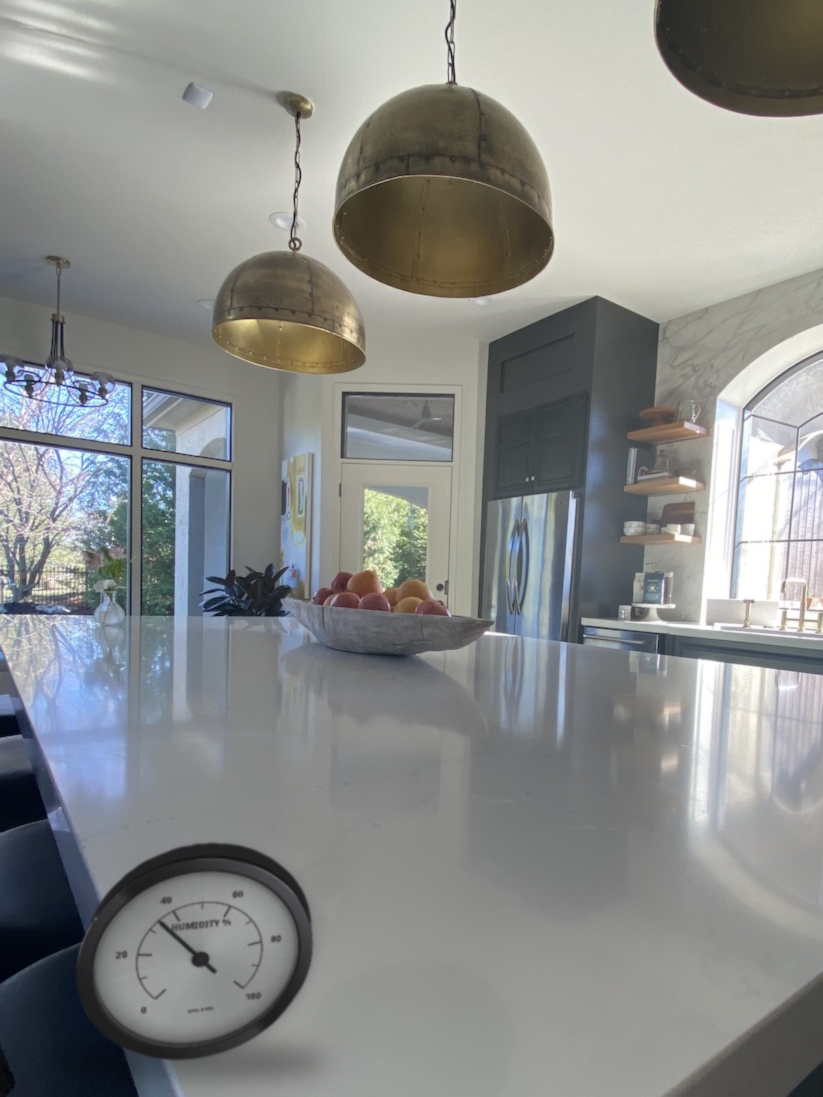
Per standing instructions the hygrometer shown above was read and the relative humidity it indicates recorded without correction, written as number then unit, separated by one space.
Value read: 35 %
